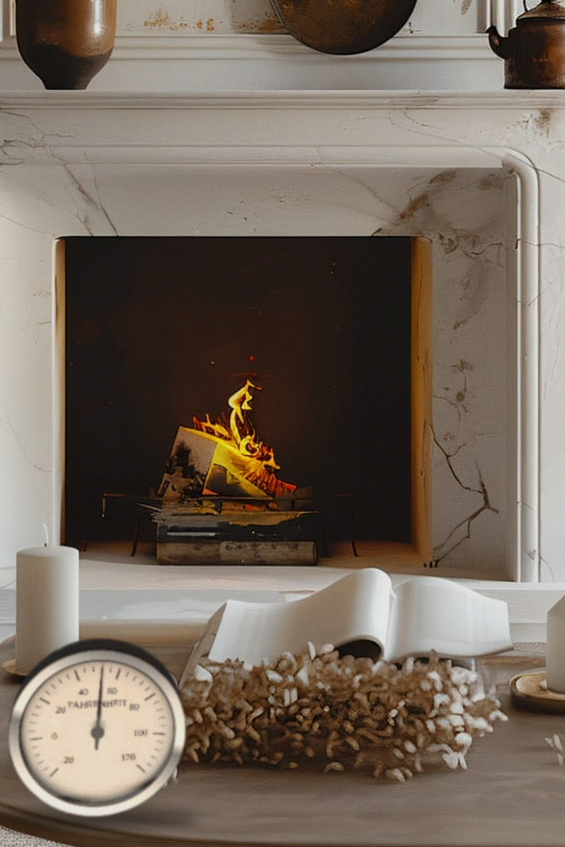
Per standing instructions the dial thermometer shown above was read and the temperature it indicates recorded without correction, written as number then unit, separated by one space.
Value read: 52 °F
